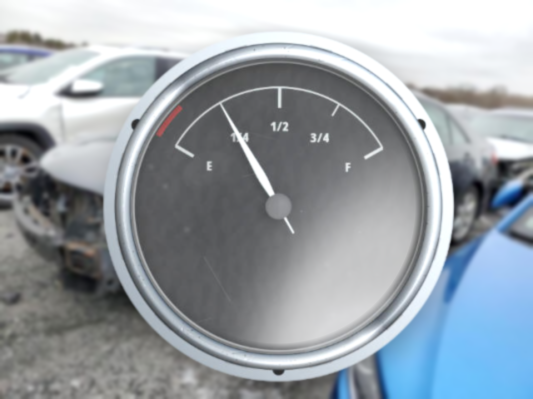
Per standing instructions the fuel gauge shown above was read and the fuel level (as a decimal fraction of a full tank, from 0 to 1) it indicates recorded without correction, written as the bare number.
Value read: 0.25
